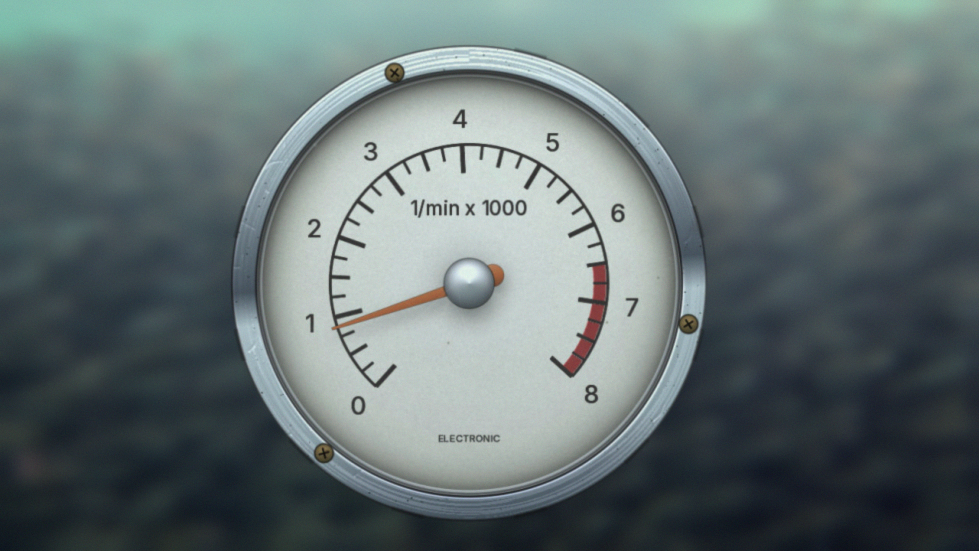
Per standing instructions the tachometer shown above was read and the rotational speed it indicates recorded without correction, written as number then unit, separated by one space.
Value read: 875 rpm
